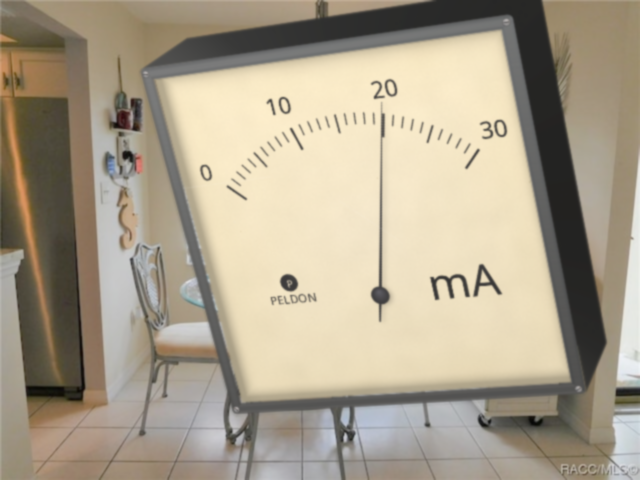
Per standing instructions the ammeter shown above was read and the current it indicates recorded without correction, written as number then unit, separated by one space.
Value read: 20 mA
